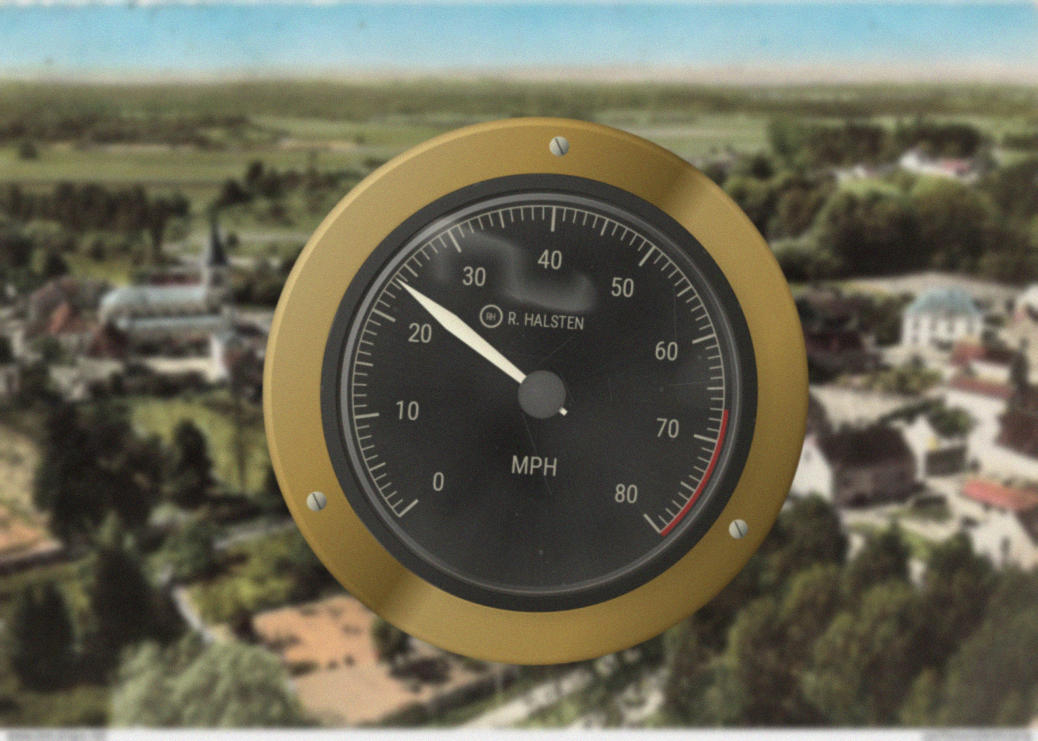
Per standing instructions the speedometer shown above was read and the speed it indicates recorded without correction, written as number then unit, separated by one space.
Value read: 23.5 mph
